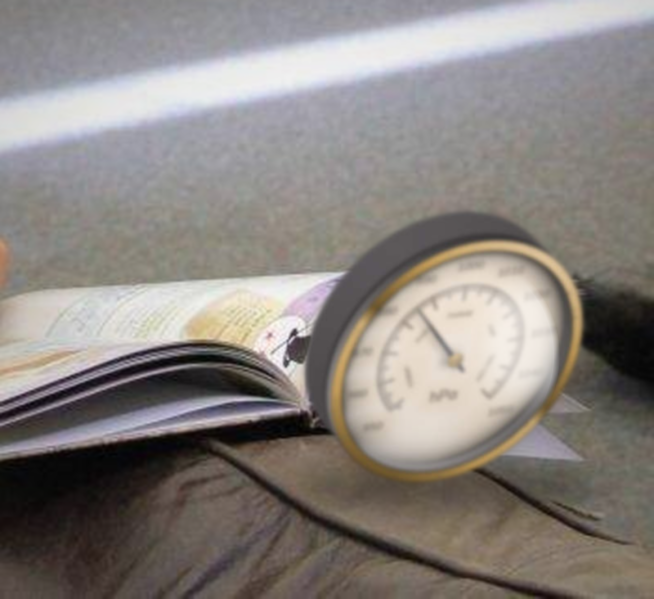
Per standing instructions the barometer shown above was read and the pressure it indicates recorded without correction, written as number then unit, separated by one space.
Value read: 985 hPa
